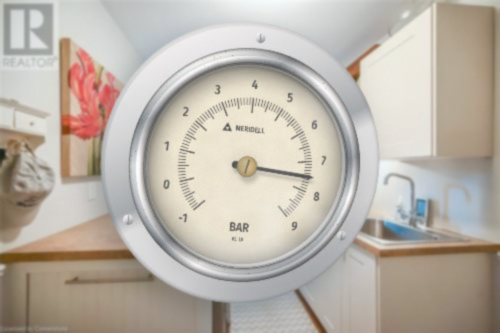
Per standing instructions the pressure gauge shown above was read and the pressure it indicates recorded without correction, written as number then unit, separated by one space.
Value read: 7.5 bar
